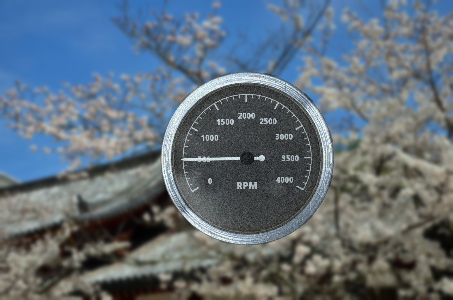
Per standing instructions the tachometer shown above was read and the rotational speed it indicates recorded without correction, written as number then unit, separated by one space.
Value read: 500 rpm
